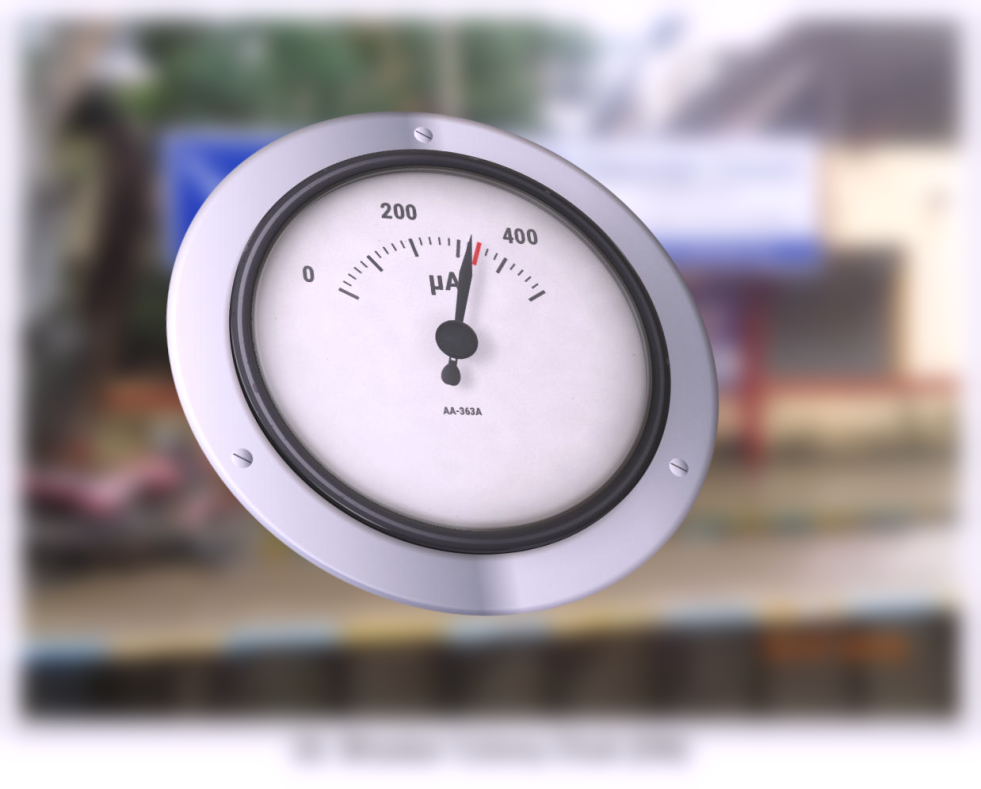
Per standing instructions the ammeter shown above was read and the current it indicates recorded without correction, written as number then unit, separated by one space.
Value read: 320 µA
